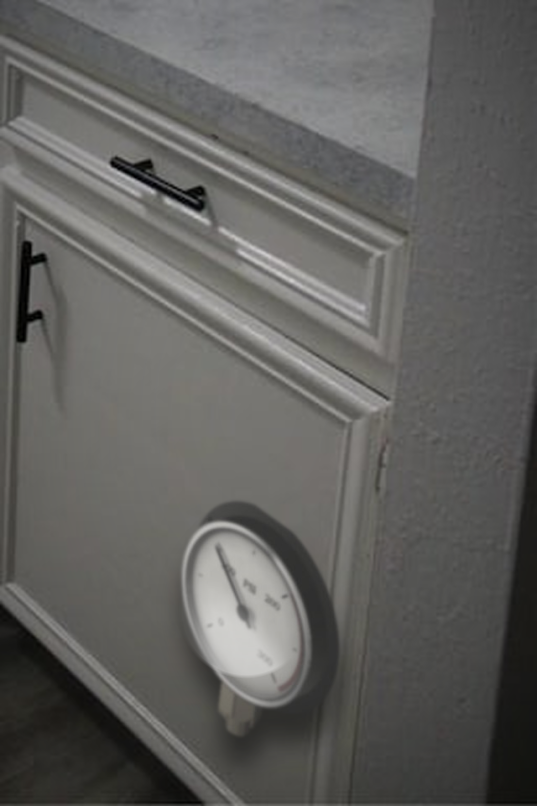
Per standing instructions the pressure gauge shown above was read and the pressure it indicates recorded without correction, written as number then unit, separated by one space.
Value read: 100 psi
